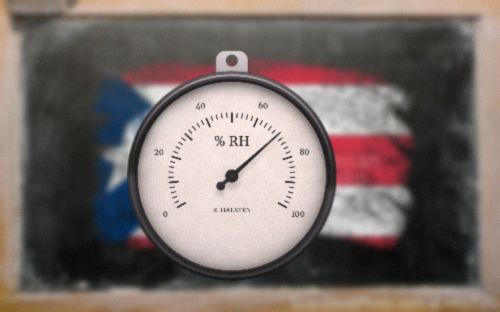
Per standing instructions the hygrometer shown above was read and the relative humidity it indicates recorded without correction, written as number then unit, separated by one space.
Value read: 70 %
